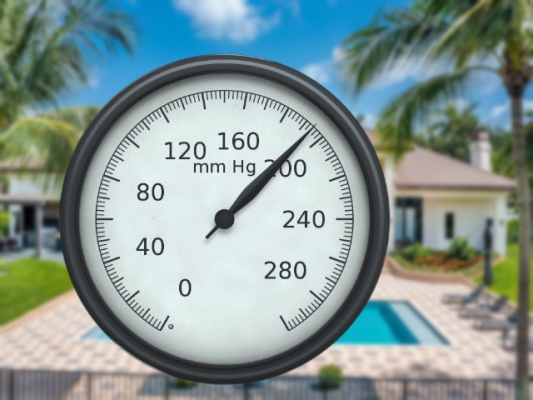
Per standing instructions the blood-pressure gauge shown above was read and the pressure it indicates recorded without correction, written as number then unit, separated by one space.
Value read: 194 mmHg
